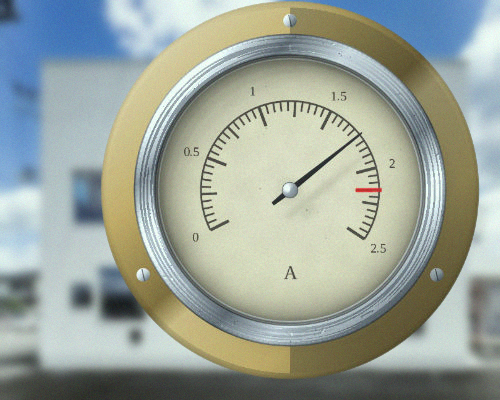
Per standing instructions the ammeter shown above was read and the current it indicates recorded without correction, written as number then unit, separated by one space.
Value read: 1.75 A
